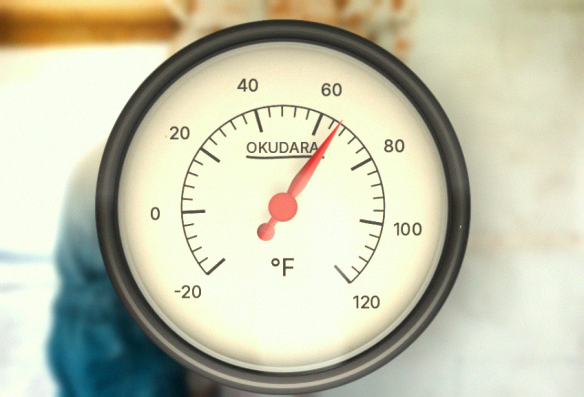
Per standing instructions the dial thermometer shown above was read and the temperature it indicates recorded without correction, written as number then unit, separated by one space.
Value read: 66 °F
